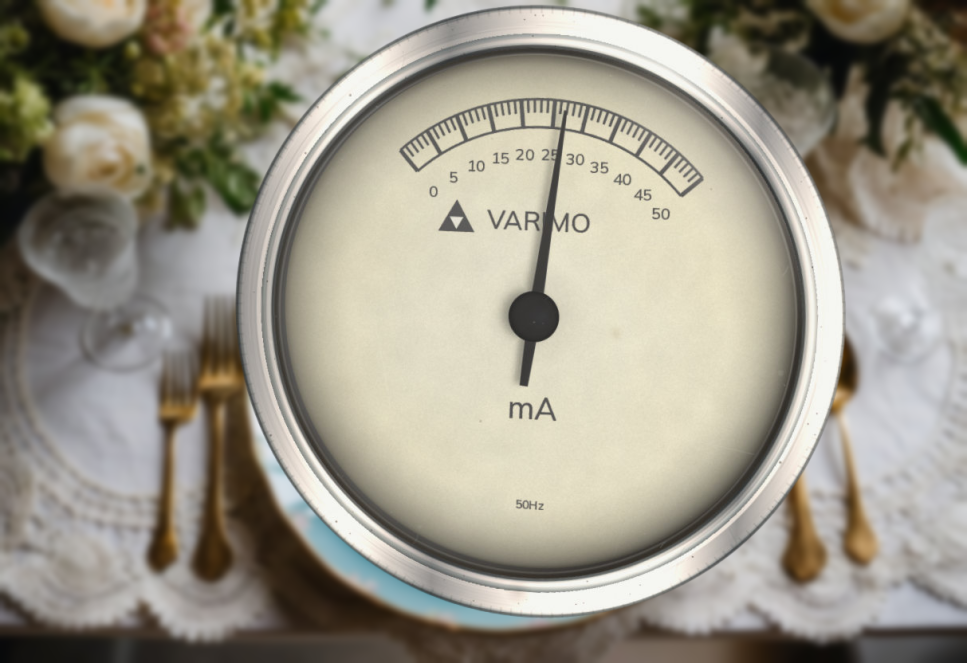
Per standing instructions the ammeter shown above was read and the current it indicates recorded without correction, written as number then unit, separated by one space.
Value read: 27 mA
